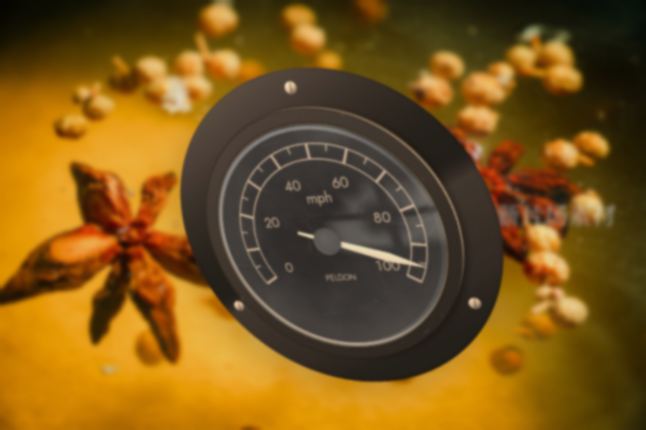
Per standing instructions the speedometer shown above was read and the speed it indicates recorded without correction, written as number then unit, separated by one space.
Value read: 95 mph
